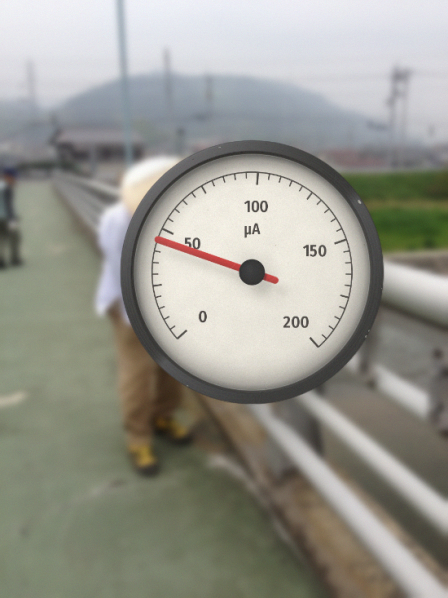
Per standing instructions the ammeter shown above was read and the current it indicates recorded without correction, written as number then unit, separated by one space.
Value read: 45 µA
